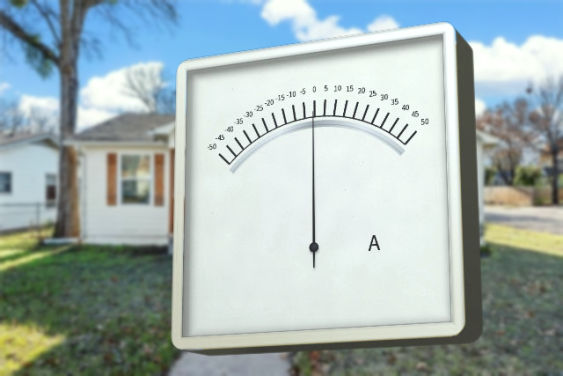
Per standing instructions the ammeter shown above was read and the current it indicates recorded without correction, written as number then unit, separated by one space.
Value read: 0 A
